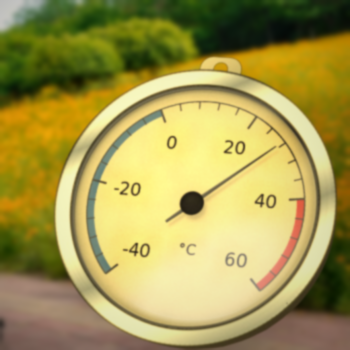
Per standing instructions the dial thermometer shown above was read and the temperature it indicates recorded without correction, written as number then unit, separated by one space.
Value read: 28 °C
